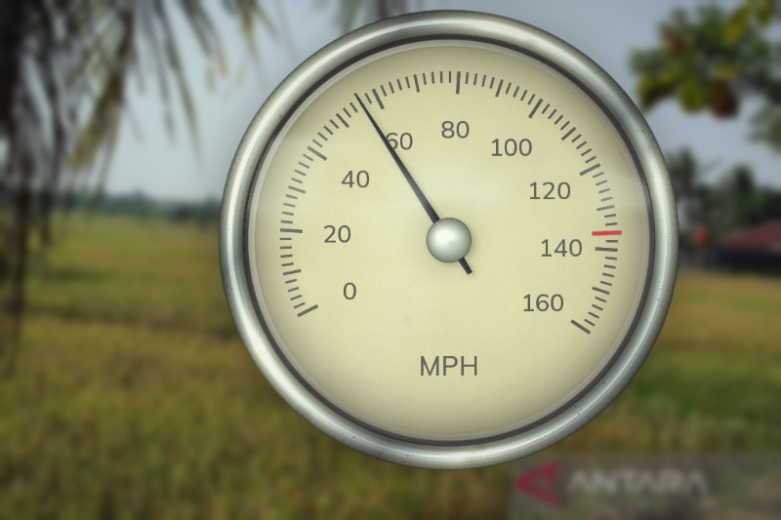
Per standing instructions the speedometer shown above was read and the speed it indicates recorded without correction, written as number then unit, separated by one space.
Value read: 56 mph
